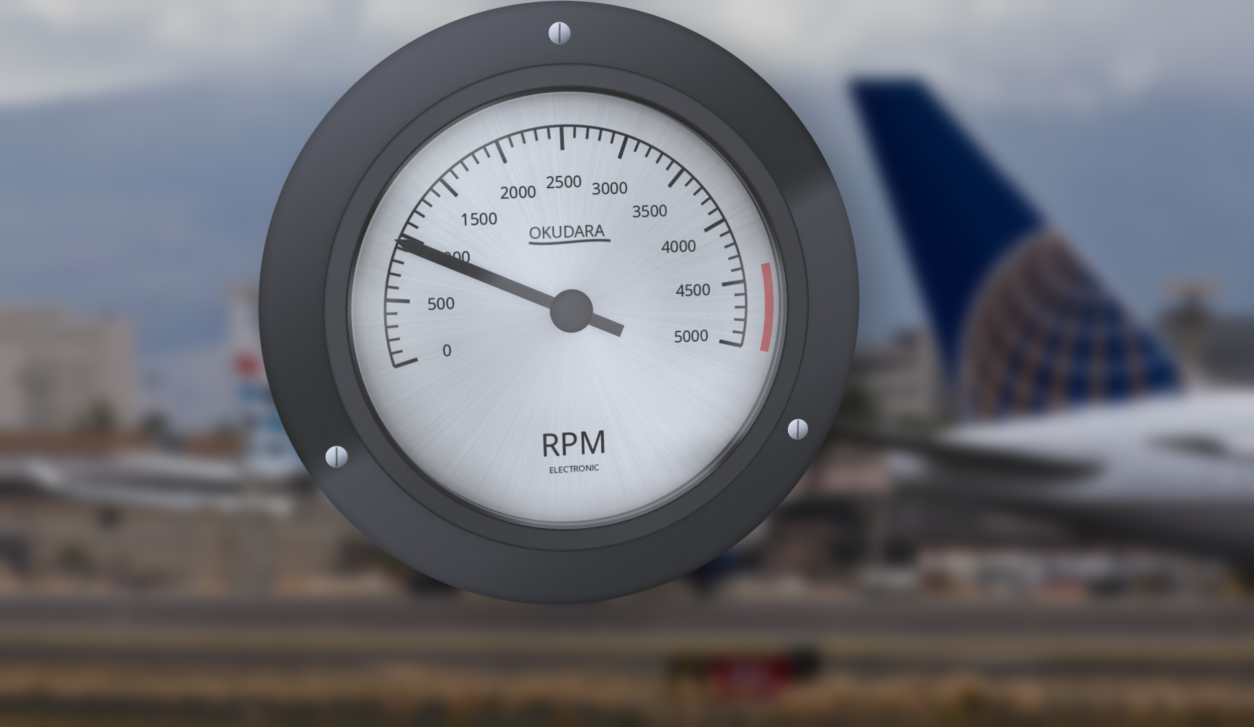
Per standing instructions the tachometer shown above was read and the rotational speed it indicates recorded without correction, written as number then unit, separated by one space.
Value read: 950 rpm
